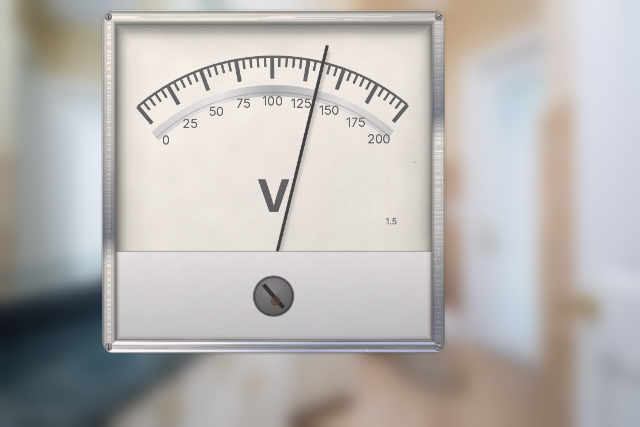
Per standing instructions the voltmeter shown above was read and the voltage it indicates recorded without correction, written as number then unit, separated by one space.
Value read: 135 V
